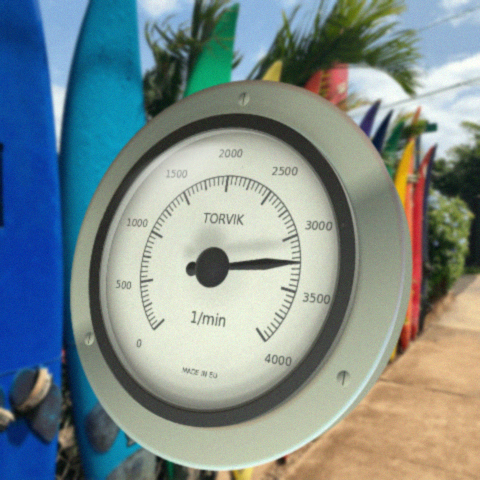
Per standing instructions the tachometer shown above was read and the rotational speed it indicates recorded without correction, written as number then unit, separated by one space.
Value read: 3250 rpm
